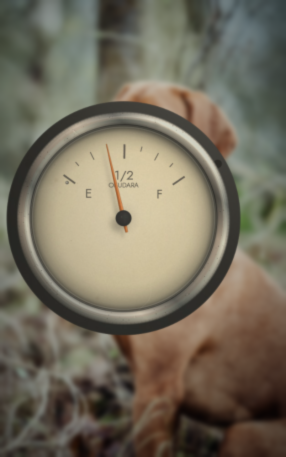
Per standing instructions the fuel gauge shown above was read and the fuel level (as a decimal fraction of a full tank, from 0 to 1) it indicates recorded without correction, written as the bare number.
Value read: 0.375
